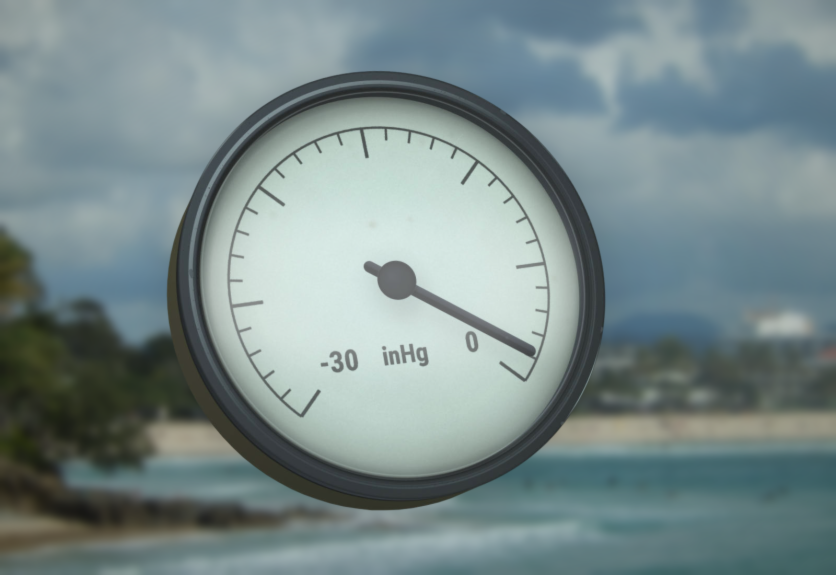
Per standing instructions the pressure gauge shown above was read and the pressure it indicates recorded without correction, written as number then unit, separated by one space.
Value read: -1 inHg
